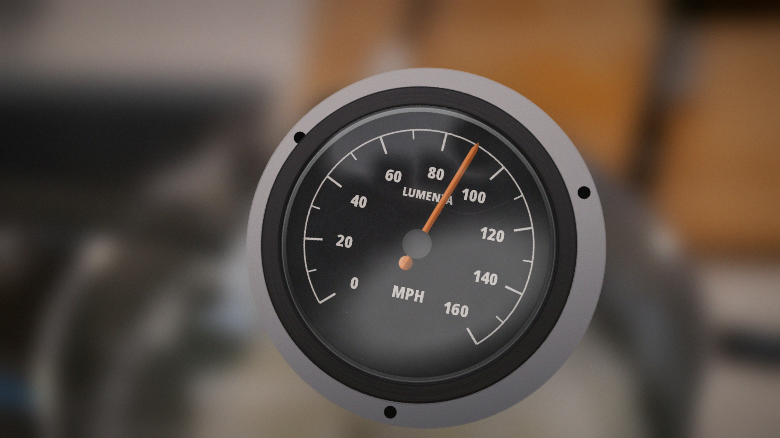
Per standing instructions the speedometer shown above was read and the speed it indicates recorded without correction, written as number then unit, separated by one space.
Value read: 90 mph
